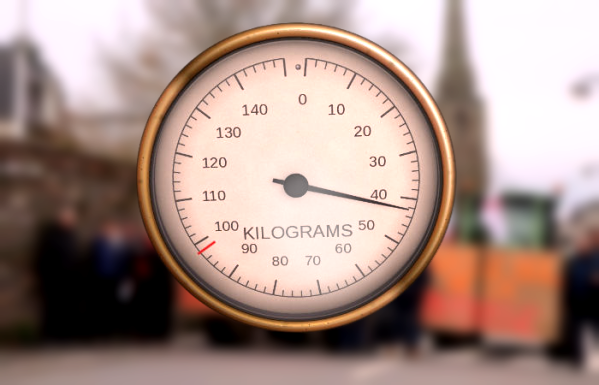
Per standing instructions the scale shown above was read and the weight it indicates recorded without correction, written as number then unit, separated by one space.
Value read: 42 kg
